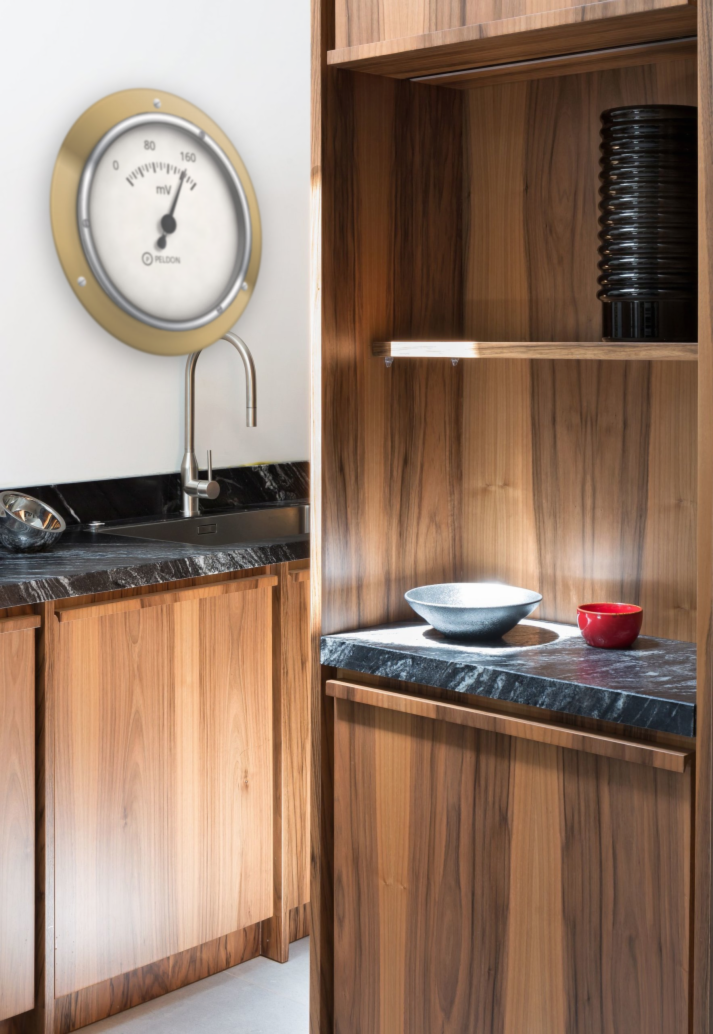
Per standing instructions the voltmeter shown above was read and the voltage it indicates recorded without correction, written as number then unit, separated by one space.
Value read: 160 mV
